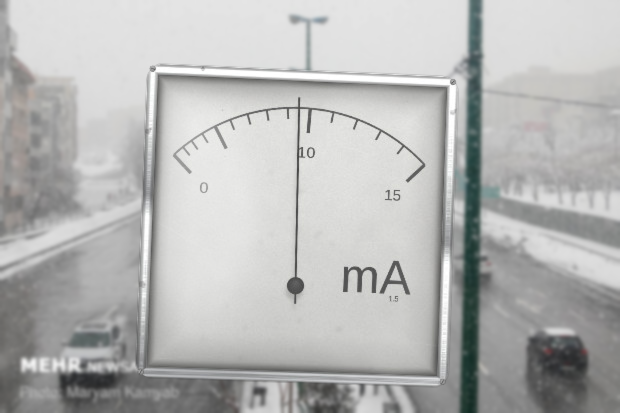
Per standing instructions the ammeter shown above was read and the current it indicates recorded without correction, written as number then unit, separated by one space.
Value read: 9.5 mA
